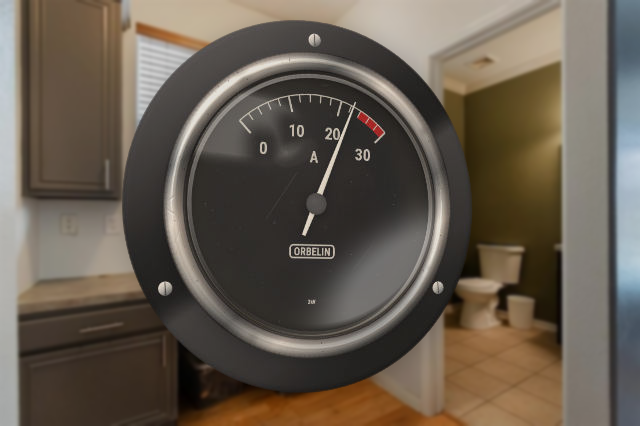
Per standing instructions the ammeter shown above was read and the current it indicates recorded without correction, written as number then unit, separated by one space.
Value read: 22 A
